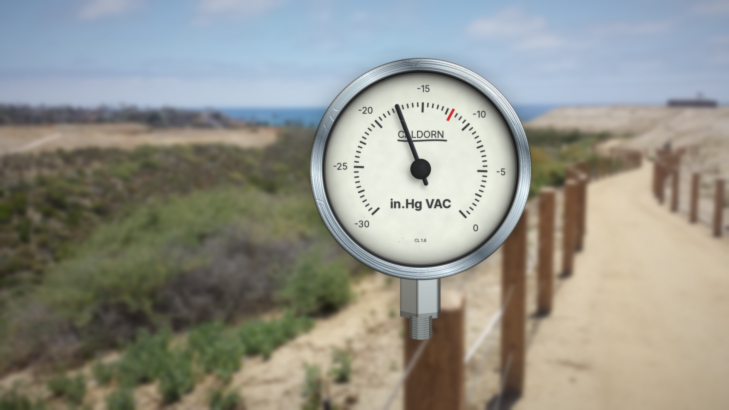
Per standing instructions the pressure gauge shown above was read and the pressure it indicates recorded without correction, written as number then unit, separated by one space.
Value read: -17.5 inHg
